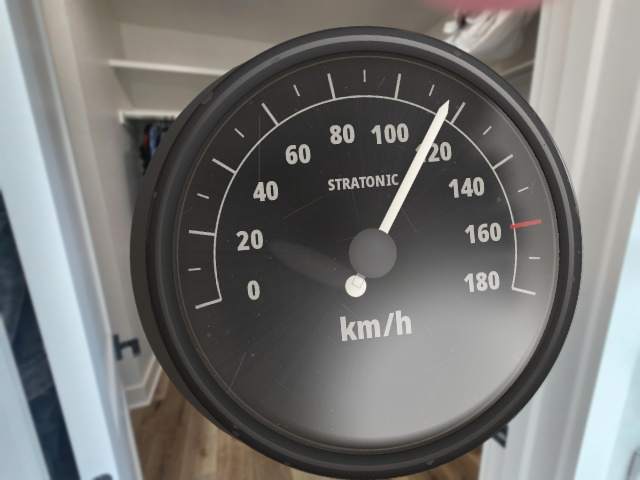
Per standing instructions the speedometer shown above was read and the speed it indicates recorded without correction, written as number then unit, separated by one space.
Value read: 115 km/h
